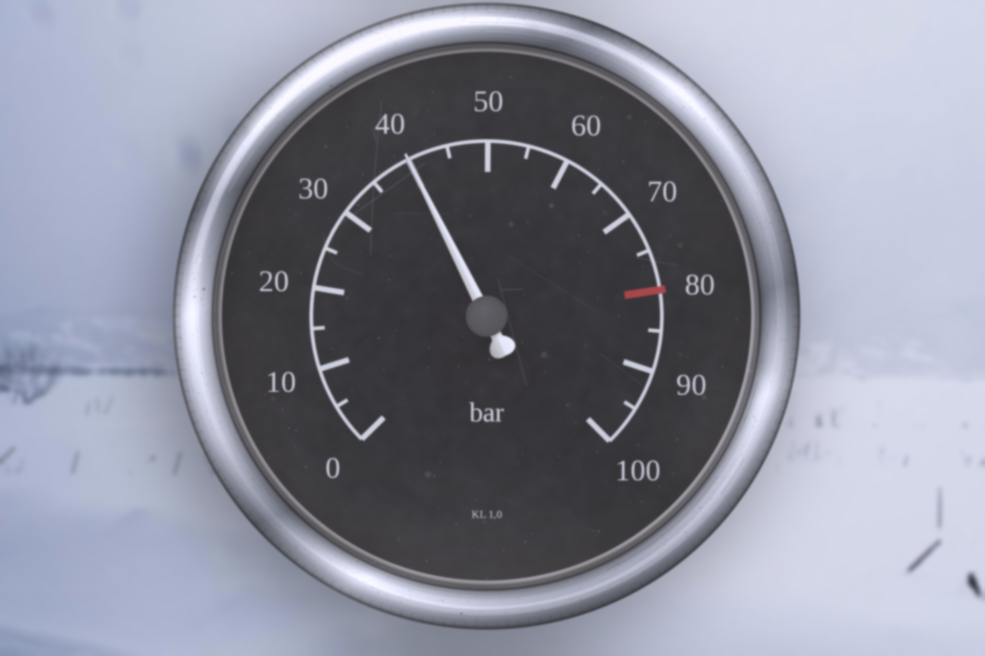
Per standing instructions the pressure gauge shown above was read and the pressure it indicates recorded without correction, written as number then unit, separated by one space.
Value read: 40 bar
